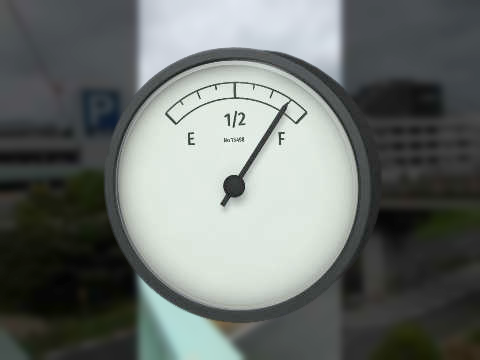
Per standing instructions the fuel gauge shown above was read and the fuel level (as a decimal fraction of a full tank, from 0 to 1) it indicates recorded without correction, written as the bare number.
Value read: 0.875
